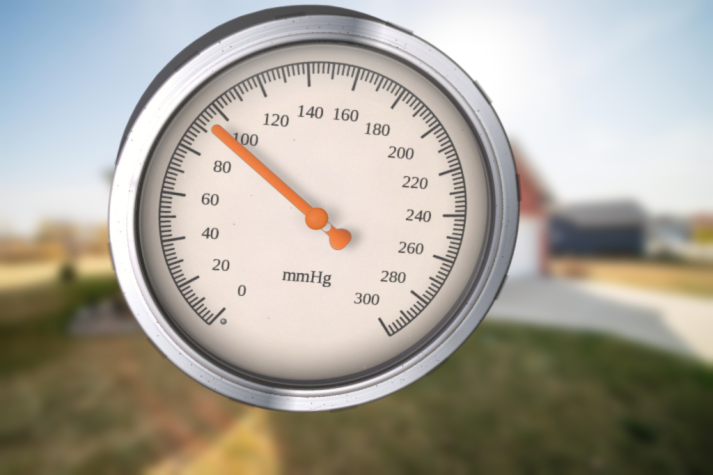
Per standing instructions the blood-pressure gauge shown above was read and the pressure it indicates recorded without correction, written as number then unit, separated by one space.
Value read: 94 mmHg
